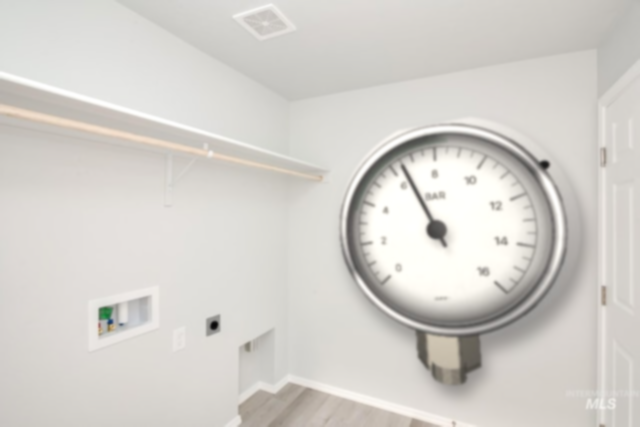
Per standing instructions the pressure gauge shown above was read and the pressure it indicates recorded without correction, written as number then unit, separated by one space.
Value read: 6.5 bar
